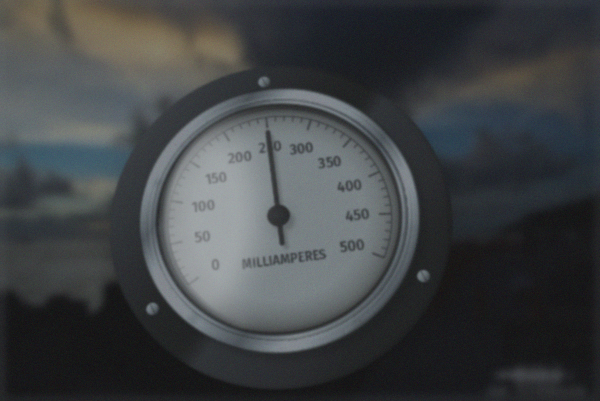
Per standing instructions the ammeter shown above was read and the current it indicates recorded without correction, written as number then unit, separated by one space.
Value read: 250 mA
